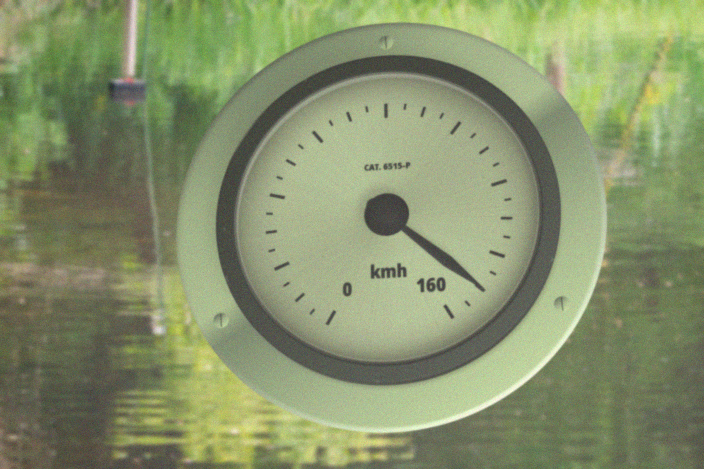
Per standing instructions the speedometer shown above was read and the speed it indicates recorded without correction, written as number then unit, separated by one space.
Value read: 150 km/h
